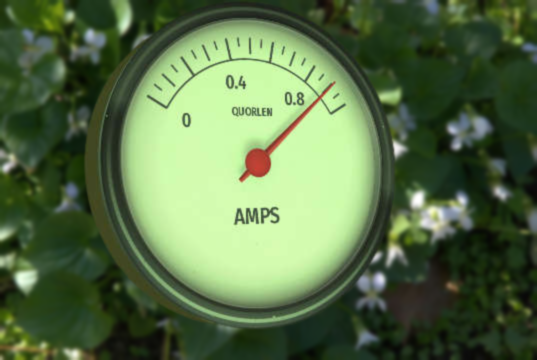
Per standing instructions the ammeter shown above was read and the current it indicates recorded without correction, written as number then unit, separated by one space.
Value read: 0.9 A
